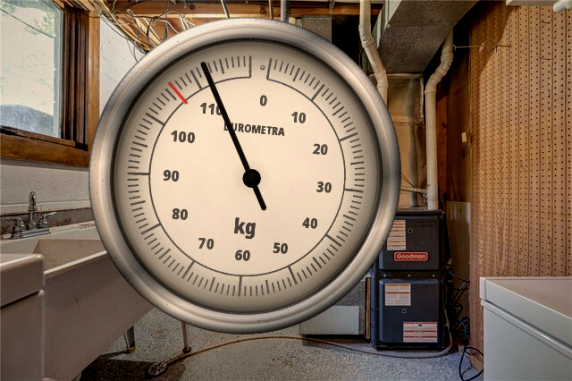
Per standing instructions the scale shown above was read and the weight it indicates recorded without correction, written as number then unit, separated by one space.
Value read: 112 kg
